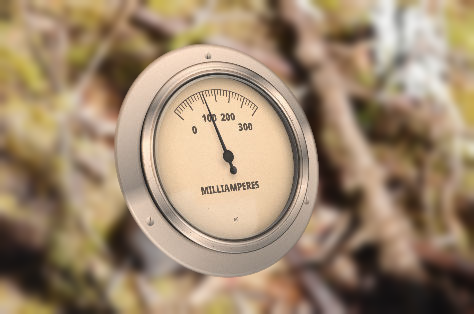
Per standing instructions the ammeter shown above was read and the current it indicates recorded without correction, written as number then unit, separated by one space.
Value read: 100 mA
